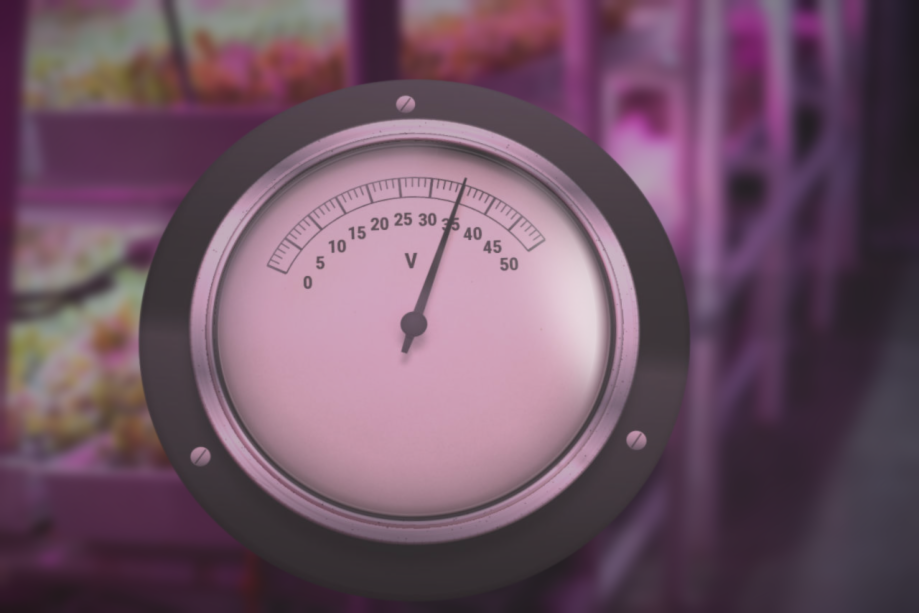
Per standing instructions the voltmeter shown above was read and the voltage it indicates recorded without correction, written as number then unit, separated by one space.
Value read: 35 V
